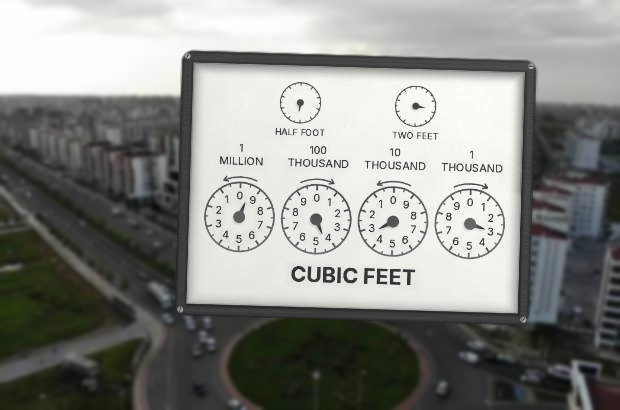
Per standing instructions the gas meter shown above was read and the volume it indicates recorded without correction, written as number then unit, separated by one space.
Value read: 943300 ft³
